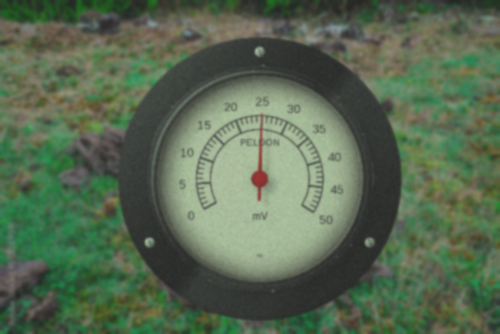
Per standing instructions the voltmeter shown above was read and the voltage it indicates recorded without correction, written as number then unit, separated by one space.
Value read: 25 mV
